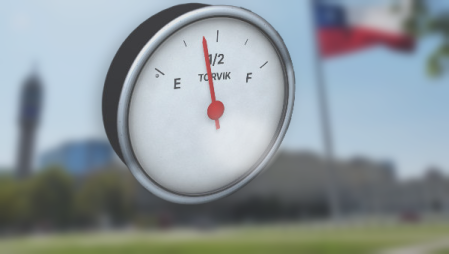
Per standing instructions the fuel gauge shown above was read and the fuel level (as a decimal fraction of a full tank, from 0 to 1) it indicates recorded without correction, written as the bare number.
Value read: 0.375
